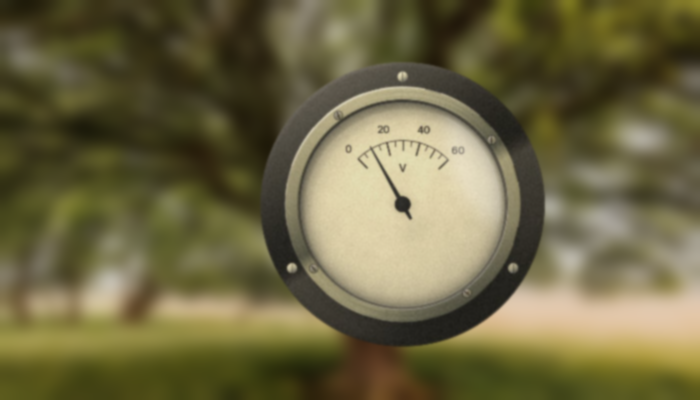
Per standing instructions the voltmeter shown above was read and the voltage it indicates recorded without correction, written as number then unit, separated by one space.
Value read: 10 V
